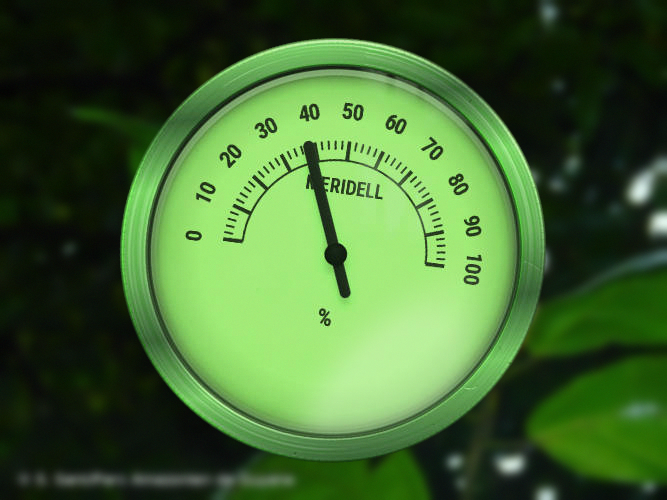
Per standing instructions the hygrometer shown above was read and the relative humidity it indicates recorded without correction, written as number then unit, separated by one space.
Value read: 38 %
